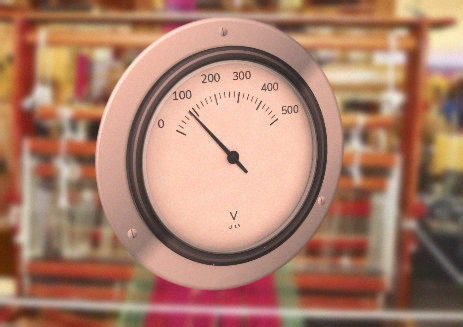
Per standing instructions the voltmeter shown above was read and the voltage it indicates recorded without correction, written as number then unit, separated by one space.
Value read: 80 V
